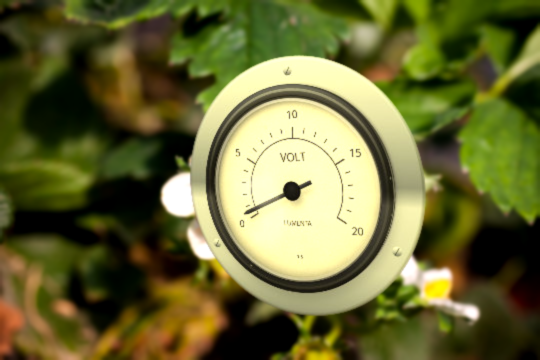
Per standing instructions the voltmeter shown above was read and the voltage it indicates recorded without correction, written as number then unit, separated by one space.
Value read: 0.5 V
